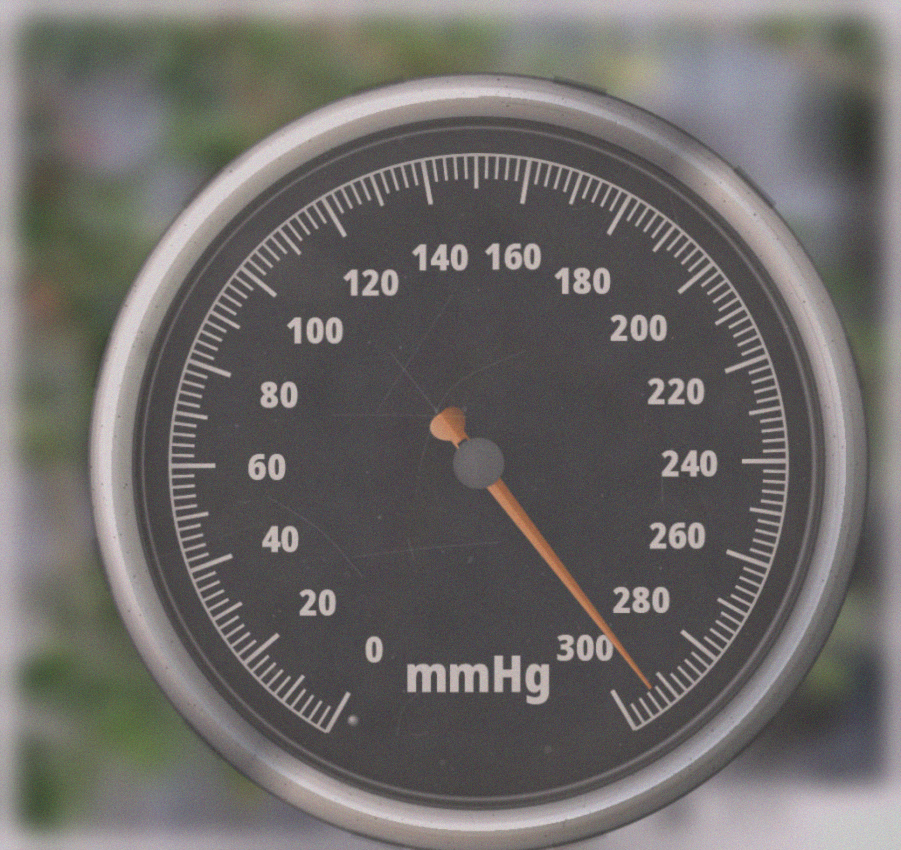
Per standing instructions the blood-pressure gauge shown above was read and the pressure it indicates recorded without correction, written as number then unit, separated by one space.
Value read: 293 mmHg
